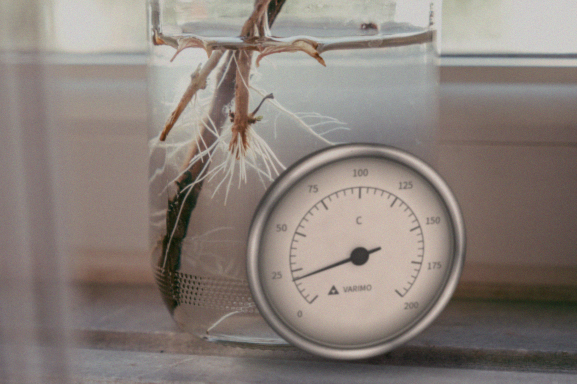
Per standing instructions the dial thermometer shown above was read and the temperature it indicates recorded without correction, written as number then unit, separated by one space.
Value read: 20 °C
